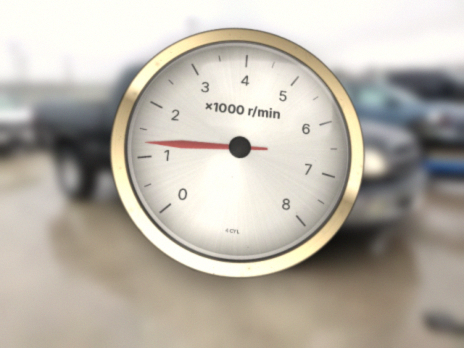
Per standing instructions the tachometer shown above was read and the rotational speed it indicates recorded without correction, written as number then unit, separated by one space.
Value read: 1250 rpm
